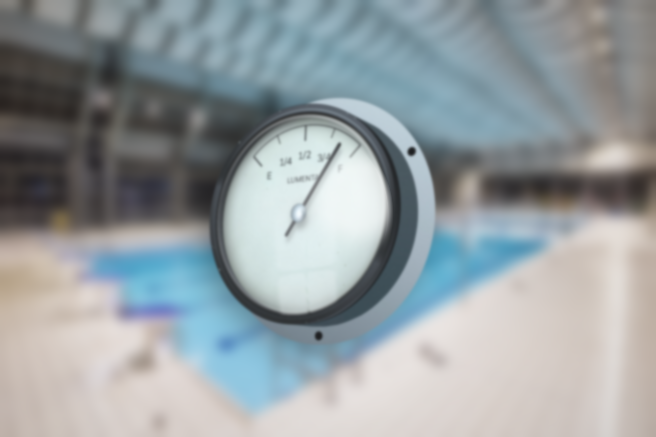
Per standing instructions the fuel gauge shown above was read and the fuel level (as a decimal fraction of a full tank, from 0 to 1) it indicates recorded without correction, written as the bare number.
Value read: 0.875
